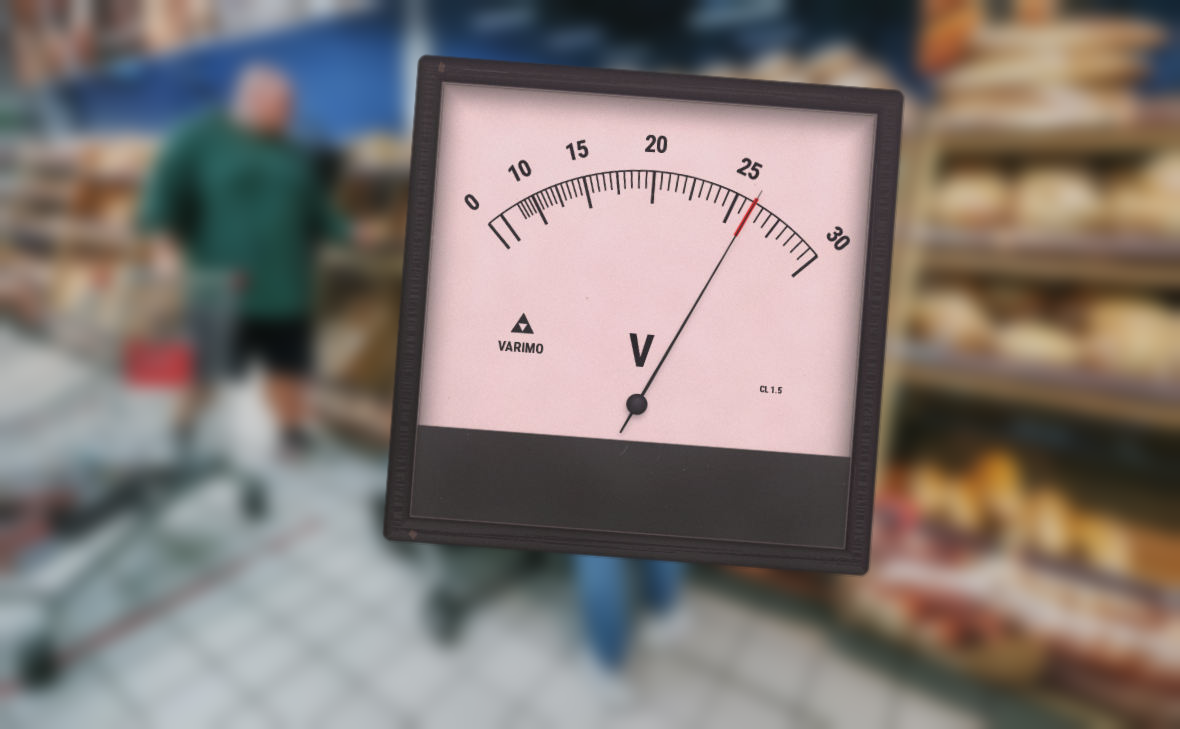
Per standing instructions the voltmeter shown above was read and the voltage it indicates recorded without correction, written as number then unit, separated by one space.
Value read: 26 V
